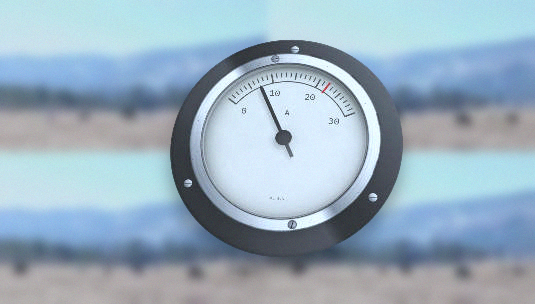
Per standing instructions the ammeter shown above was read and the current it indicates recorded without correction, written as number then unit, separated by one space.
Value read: 7 A
